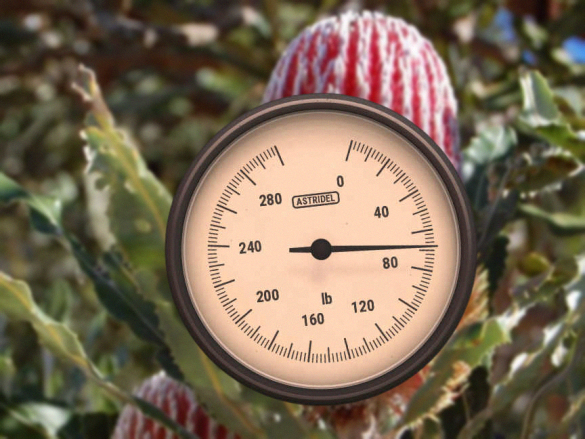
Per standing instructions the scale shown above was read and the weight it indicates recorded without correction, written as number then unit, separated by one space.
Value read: 68 lb
